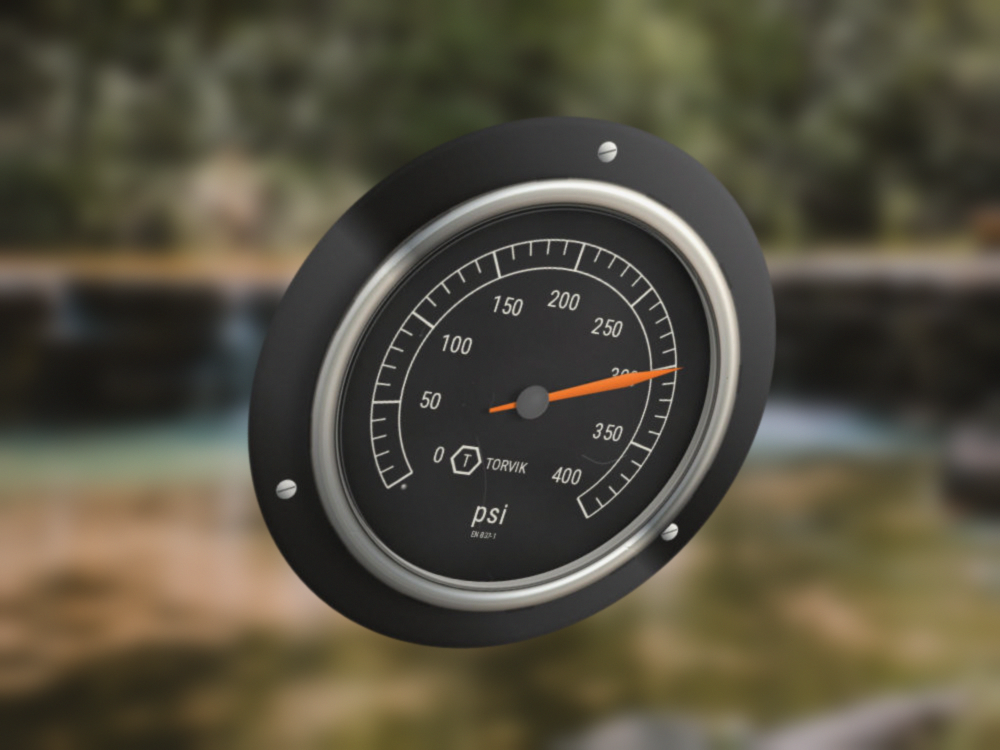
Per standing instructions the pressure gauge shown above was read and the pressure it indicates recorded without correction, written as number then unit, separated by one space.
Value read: 300 psi
